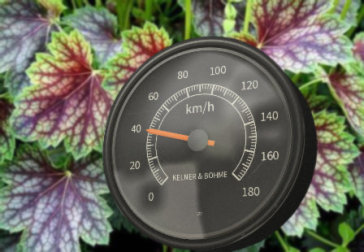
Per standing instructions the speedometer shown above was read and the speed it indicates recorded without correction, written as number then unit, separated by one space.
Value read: 40 km/h
